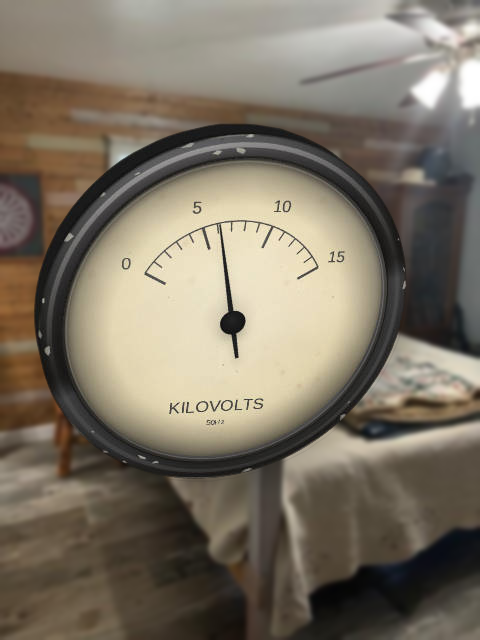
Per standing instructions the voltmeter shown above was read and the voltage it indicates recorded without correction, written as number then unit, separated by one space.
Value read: 6 kV
